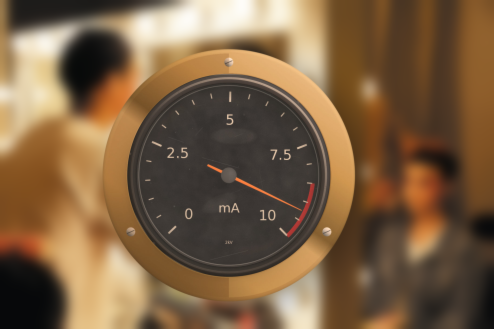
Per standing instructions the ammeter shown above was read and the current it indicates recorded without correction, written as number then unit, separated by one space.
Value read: 9.25 mA
